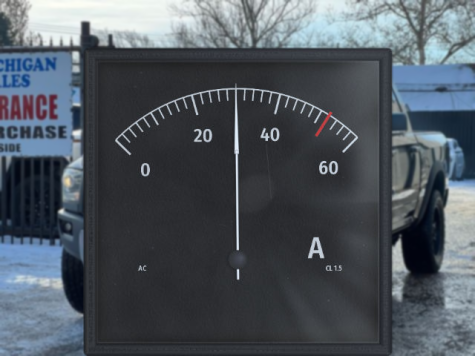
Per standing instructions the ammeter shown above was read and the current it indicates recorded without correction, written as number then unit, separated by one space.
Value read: 30 A
